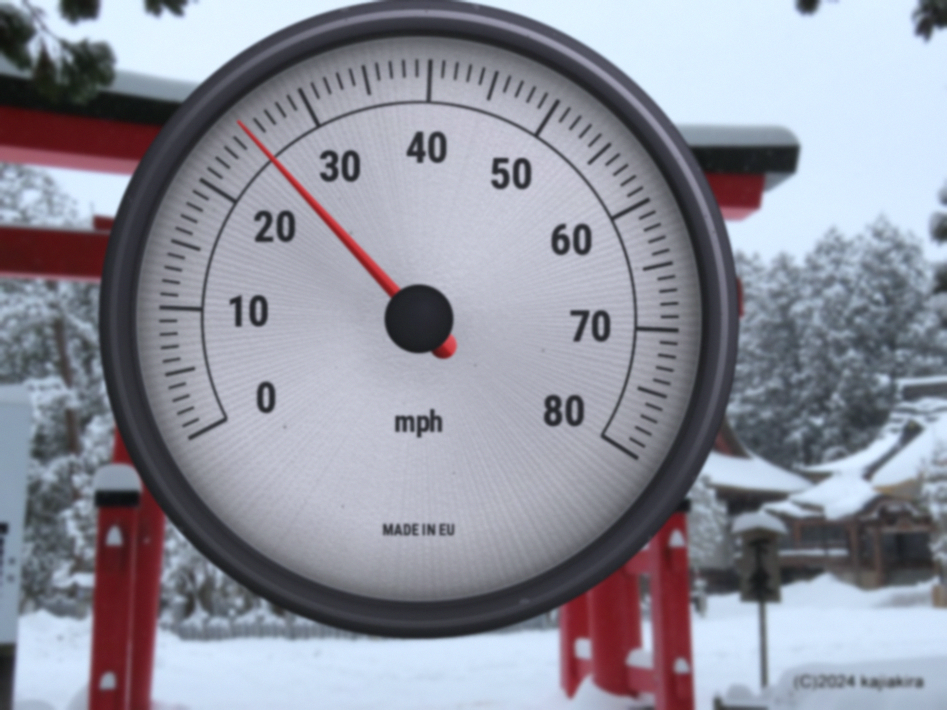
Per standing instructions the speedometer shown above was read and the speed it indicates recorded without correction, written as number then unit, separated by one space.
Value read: 25 mph
